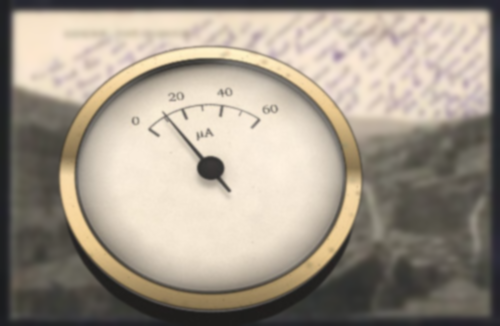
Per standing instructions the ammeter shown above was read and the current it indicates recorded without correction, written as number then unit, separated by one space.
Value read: 10 µA
